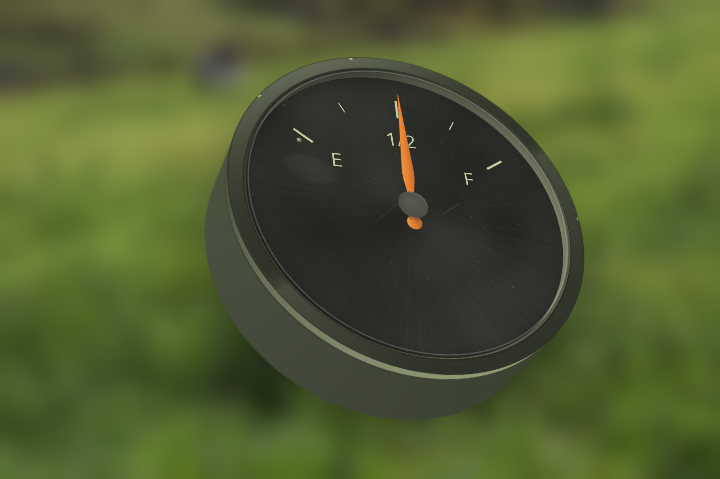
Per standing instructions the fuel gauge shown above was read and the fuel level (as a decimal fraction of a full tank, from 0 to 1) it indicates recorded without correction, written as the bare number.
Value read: 0.5
